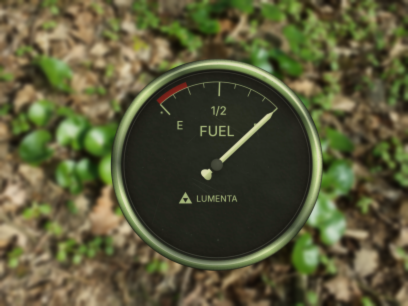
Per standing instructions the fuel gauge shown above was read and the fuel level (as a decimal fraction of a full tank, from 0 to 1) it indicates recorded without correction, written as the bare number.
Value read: 1
